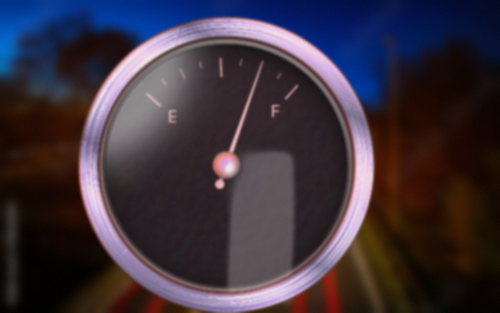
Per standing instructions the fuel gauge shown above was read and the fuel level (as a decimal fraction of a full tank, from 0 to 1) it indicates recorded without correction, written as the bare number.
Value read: 0.75
